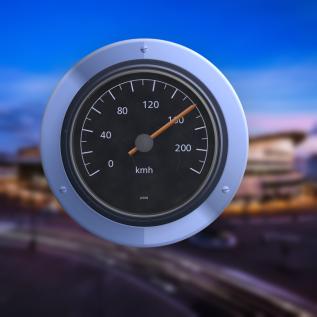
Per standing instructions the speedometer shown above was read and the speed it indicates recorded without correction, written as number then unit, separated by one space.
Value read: 160 km/h
